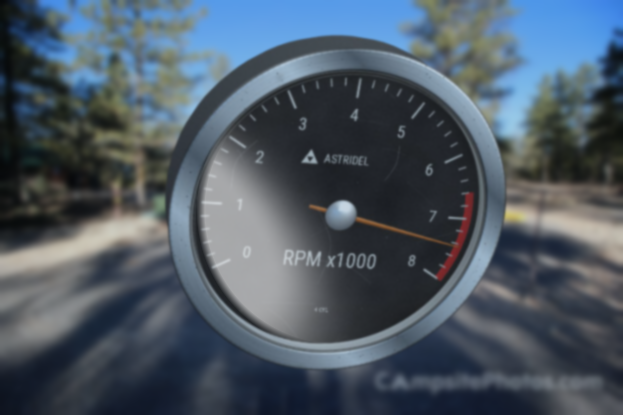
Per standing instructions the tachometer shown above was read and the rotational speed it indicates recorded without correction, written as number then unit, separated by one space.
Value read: 7400 rpm
